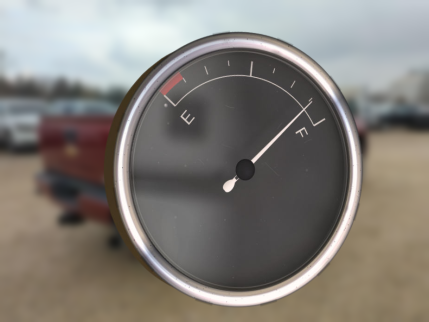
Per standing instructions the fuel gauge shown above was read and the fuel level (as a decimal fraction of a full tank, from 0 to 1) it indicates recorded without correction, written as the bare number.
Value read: 0.875
